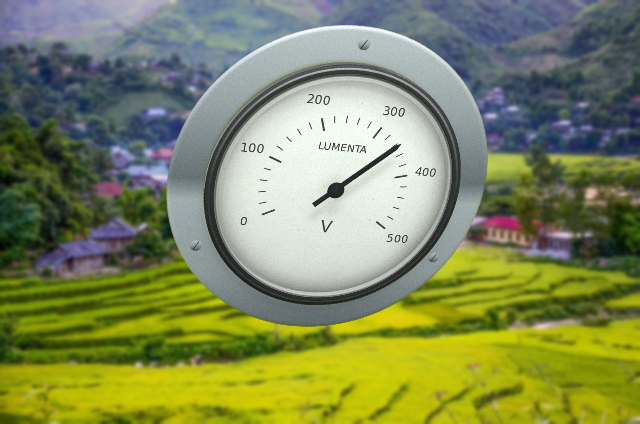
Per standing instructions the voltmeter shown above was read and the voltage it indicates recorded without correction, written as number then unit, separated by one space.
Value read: 340 V
